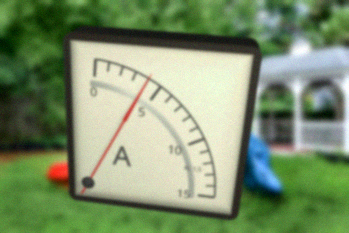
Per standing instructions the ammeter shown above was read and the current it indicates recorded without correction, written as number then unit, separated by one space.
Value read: 4 A
